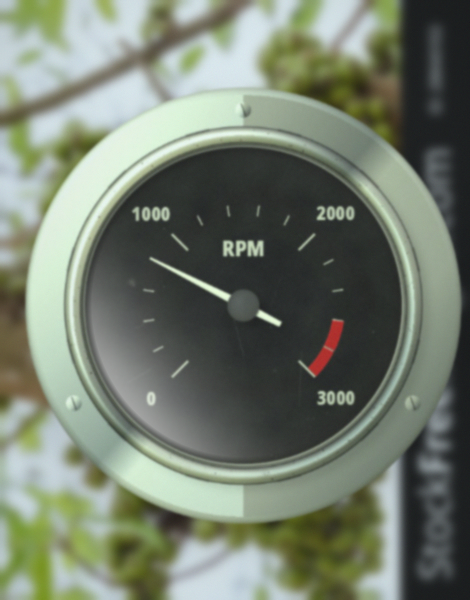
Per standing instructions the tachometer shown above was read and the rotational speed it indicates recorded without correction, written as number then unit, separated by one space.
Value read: 800 rpm
